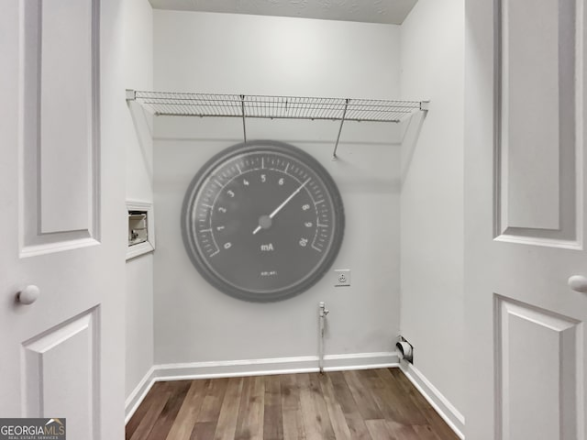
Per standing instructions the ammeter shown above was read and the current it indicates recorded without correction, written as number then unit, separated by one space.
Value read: 7 mA
